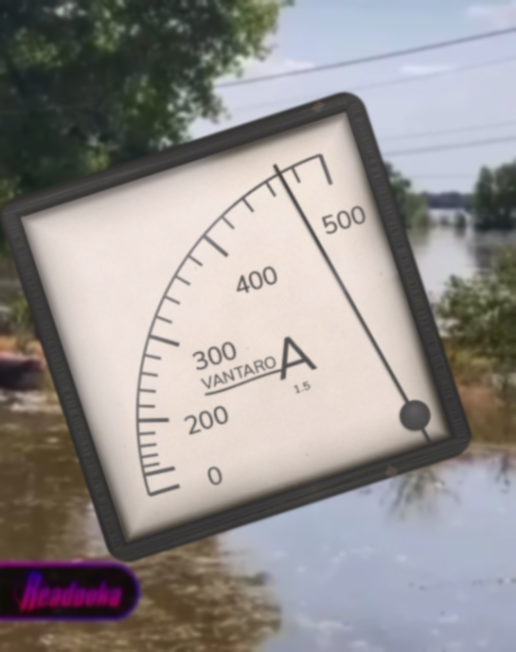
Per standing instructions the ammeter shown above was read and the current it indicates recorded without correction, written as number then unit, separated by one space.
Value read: 470 A
